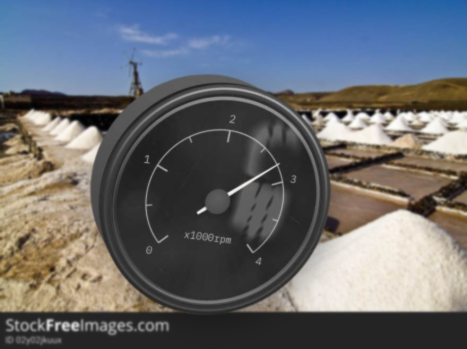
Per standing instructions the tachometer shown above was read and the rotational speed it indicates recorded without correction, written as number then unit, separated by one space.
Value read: 2750 rpm
